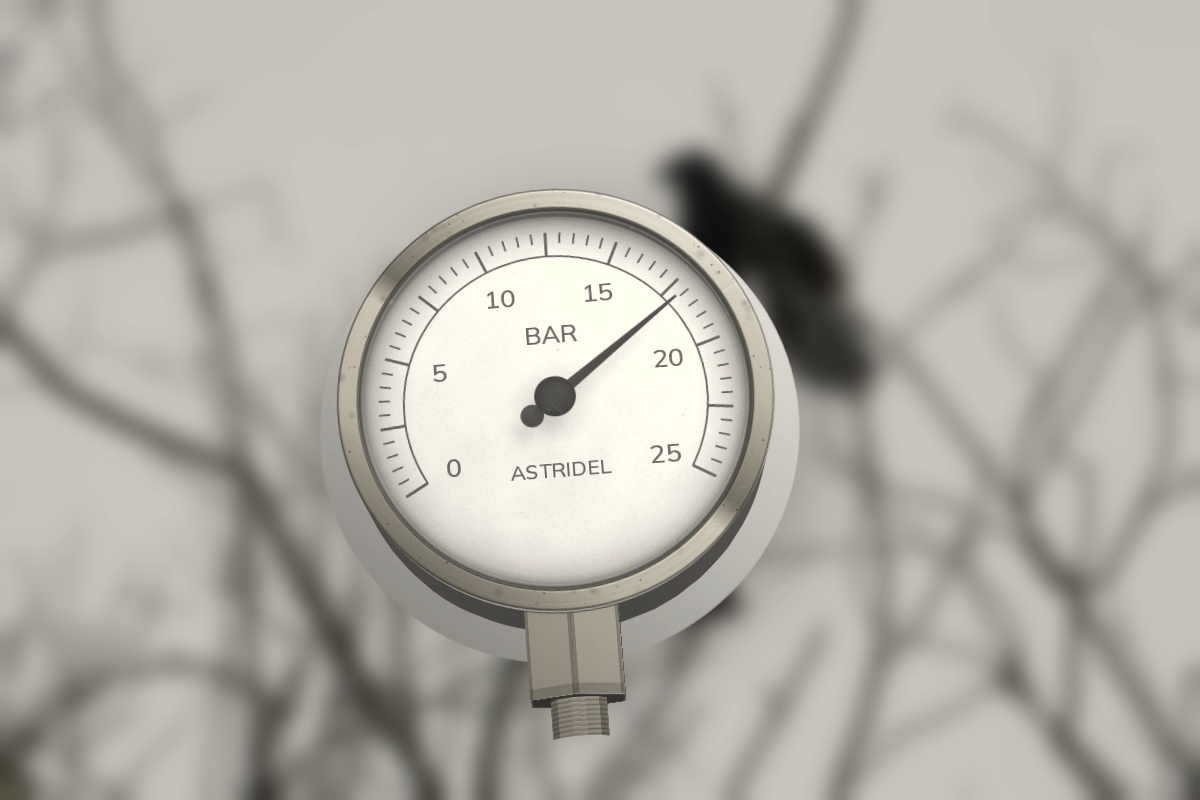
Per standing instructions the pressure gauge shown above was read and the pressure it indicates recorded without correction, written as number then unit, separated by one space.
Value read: 18 bar
